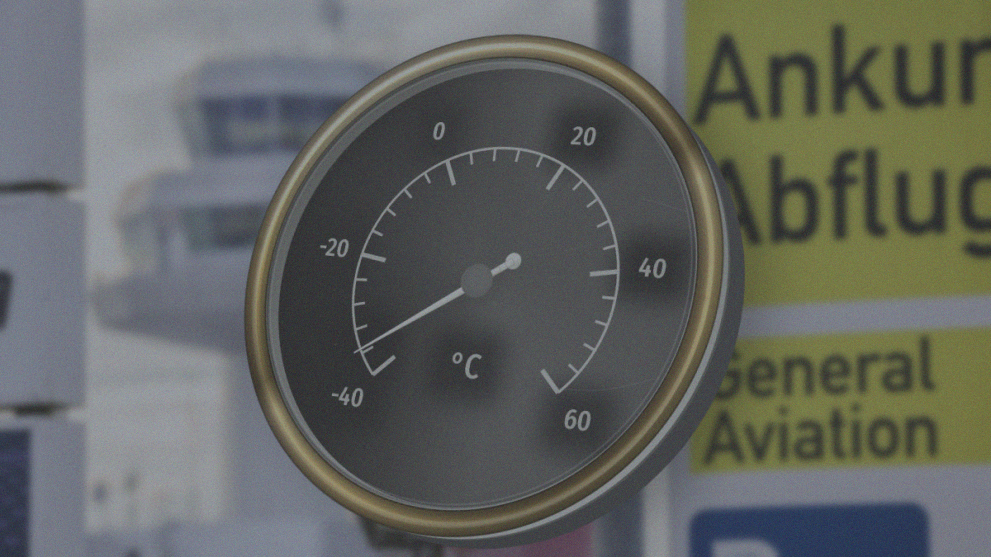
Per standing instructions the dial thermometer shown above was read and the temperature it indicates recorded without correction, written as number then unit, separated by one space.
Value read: -36 °C
